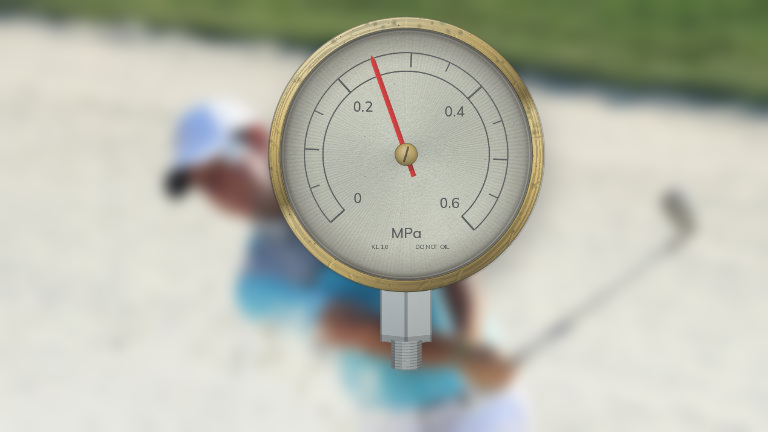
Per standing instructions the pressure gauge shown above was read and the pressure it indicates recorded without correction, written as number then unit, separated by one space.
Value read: 0.25 MPa
